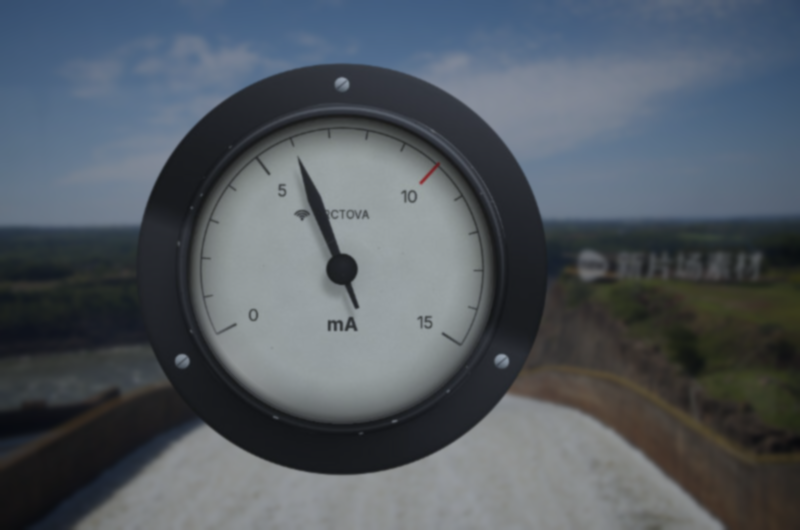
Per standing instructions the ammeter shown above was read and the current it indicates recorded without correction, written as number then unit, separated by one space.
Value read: 6 mA
